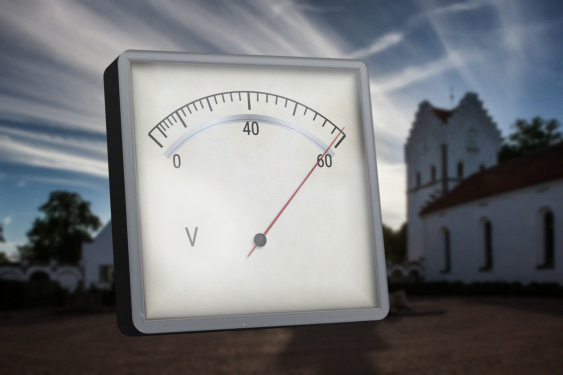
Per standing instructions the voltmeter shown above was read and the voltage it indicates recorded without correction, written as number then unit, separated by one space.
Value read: 59 V
